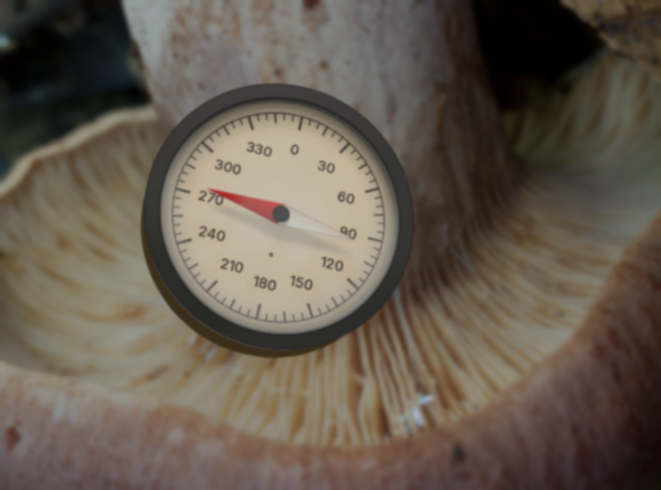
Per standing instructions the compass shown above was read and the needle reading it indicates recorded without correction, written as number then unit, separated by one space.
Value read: 275 °
